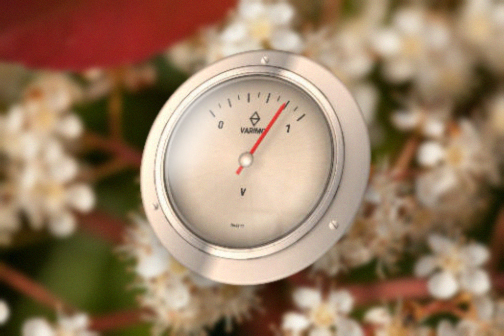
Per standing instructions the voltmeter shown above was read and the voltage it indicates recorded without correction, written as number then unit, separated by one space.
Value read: 0.8 V
